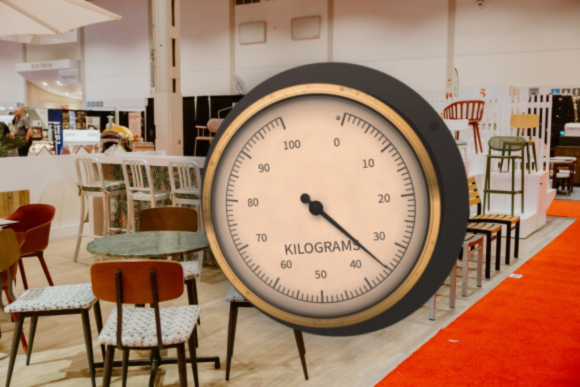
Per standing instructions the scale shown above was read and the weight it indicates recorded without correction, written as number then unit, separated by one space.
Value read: 35 kg
